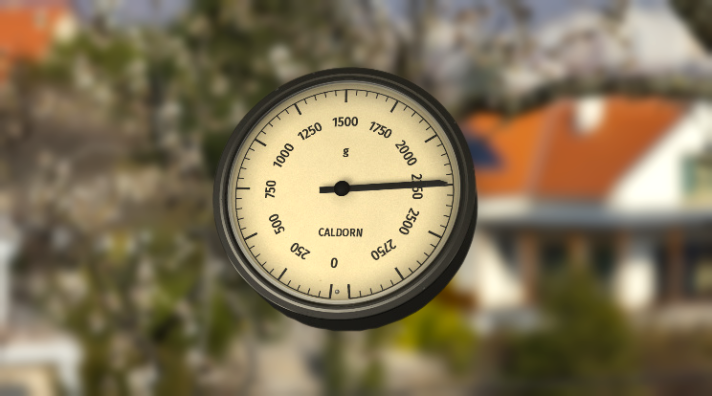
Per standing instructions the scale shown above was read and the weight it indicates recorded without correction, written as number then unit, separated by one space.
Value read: 2250 g
